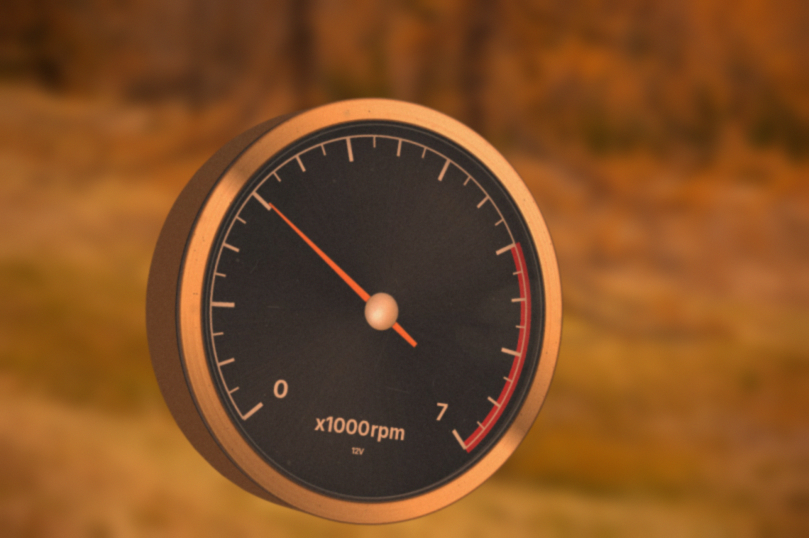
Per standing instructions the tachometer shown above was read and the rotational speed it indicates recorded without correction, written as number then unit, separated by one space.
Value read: 2000 rpm
